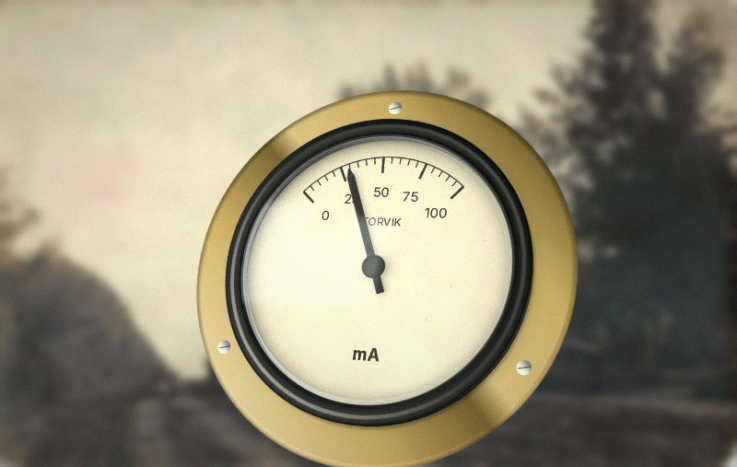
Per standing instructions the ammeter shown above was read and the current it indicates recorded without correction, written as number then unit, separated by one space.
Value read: 30 mA
